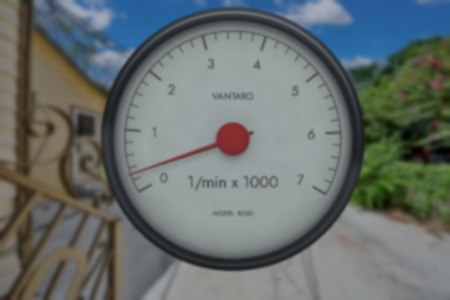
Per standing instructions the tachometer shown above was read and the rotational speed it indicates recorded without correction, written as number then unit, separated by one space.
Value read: 300 rpm
